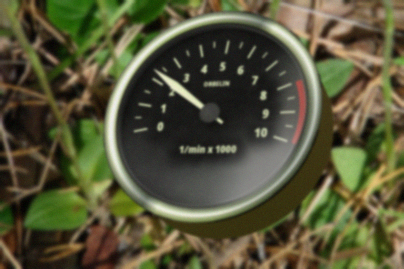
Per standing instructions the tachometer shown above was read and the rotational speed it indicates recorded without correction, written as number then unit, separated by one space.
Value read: 2250 rpm
